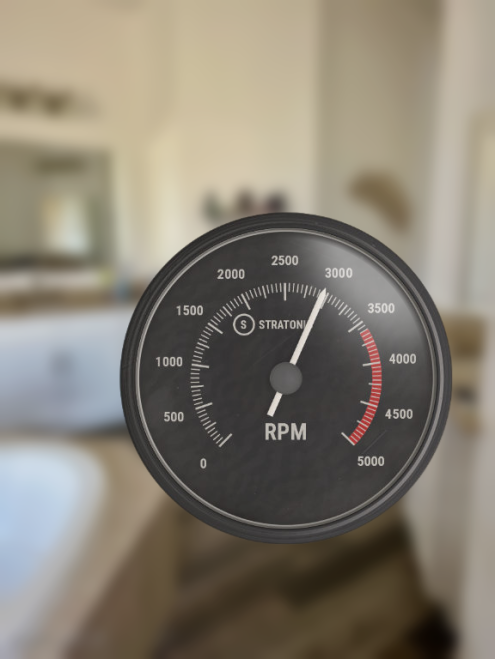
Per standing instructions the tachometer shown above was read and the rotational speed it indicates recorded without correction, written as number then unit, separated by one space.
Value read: 2950 rpm
